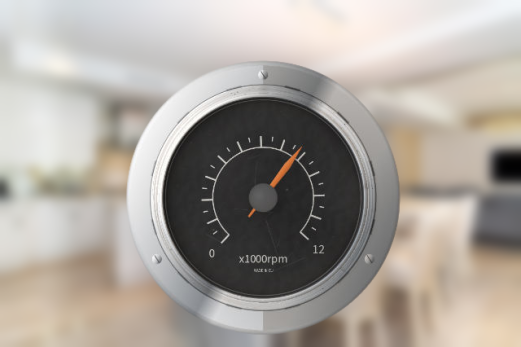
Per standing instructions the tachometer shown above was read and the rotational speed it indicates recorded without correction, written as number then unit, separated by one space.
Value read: 7750 rpm
